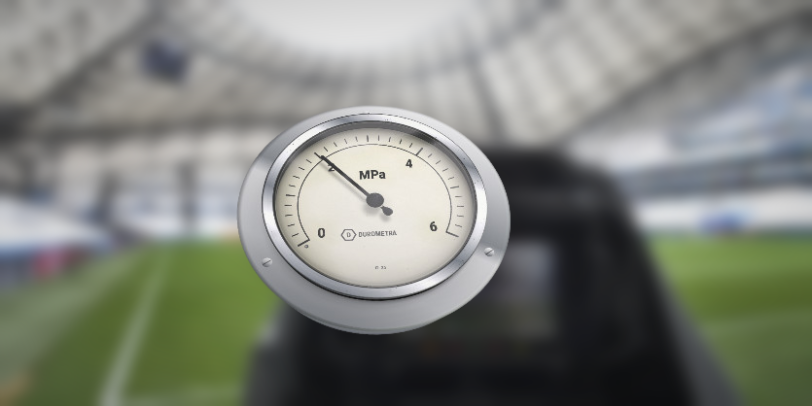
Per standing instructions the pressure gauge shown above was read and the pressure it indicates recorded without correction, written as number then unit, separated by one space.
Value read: 2 MPa
